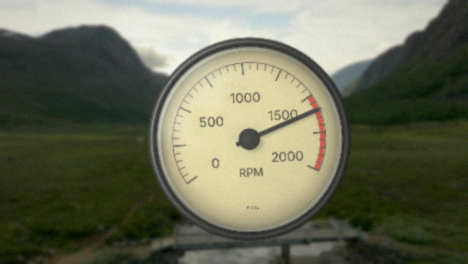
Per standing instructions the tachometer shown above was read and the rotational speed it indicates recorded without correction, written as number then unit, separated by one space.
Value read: 1600 rpm
